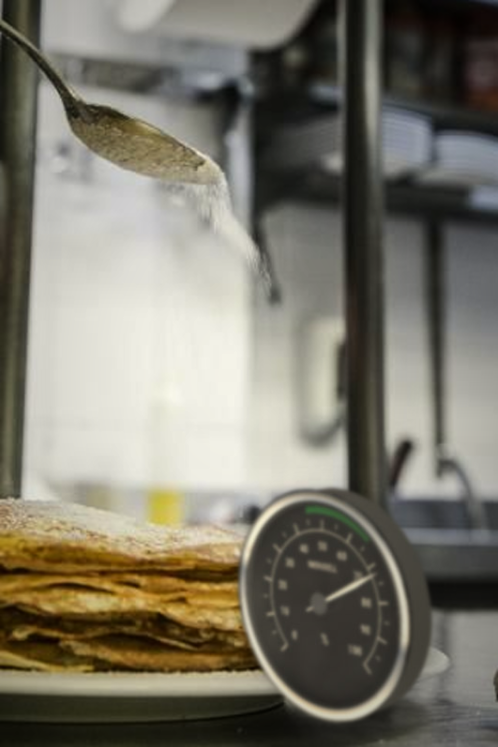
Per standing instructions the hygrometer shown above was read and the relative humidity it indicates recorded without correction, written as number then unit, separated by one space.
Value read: 72.5 %
